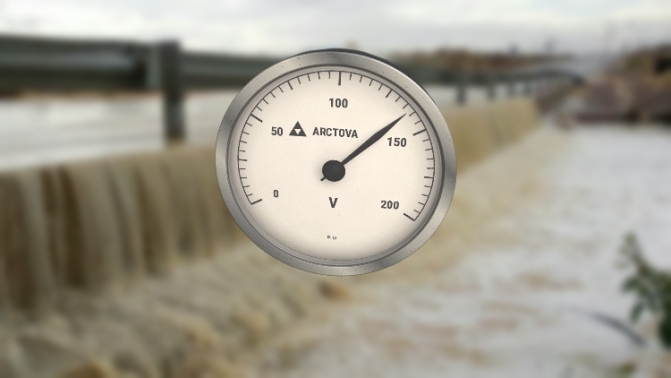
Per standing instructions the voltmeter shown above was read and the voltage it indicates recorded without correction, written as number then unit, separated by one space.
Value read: 137.5 V
